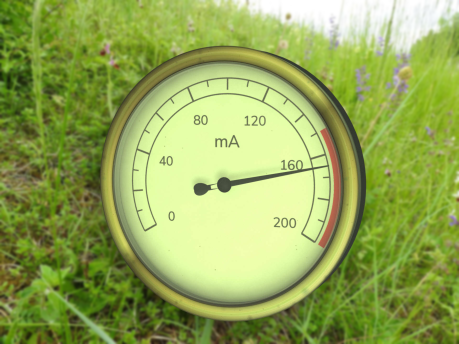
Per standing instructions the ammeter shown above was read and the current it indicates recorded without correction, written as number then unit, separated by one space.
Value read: 165 mA
